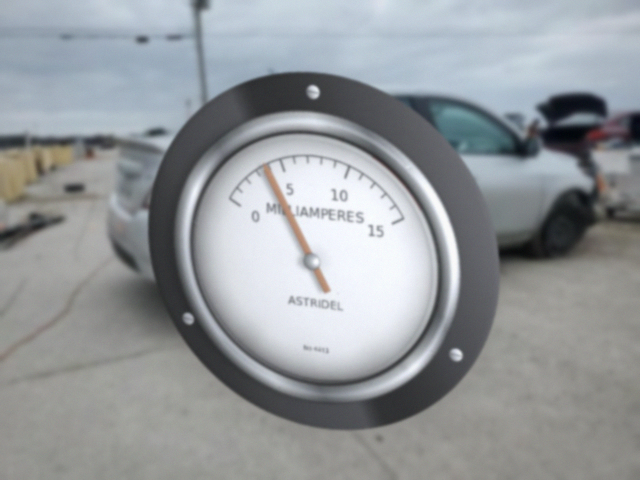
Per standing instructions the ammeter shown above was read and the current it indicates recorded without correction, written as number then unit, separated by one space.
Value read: 4 mA
